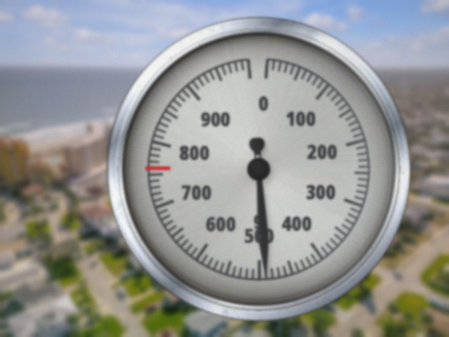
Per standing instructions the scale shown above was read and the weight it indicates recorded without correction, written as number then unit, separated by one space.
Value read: 490 g
